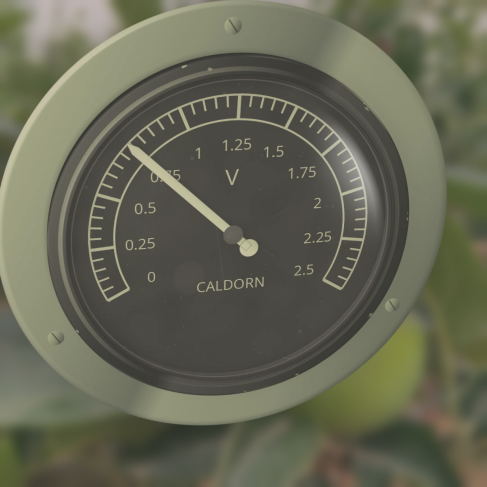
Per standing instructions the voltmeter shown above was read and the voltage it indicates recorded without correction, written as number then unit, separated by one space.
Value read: 0.75 V
